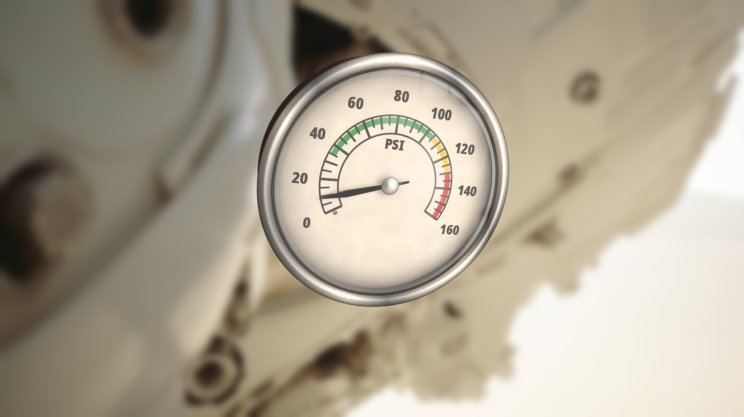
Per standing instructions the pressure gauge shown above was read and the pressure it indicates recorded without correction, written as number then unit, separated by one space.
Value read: 10 psi
